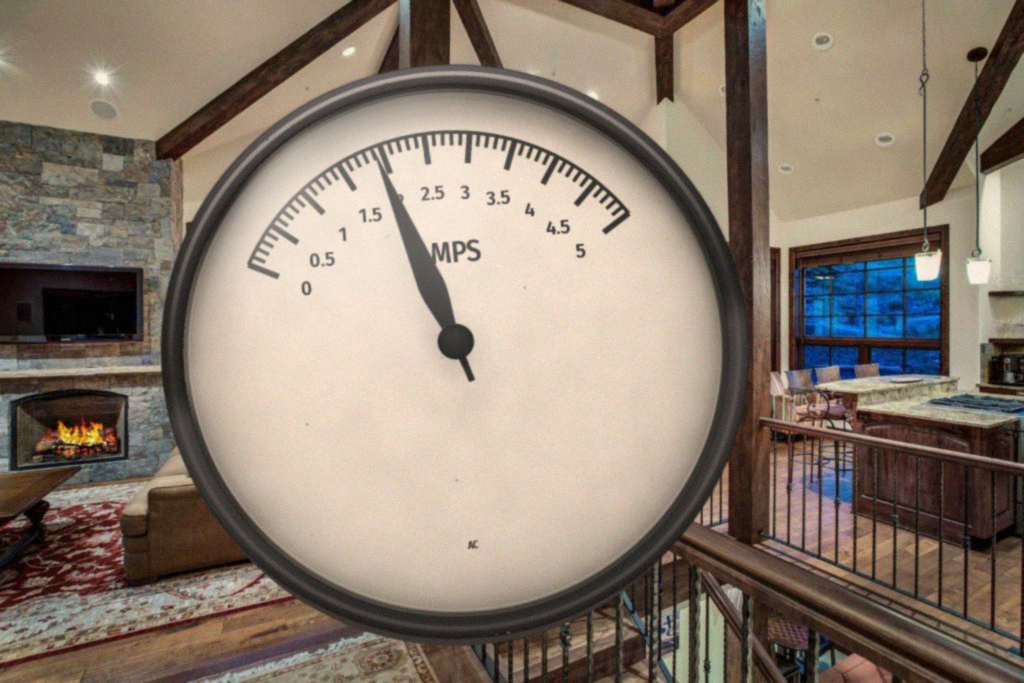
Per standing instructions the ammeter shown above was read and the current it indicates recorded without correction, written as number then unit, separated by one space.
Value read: 1.9 A
